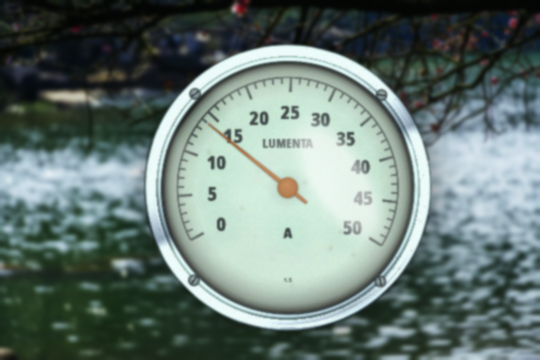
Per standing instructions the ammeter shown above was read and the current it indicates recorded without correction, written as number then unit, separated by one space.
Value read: 14 A
